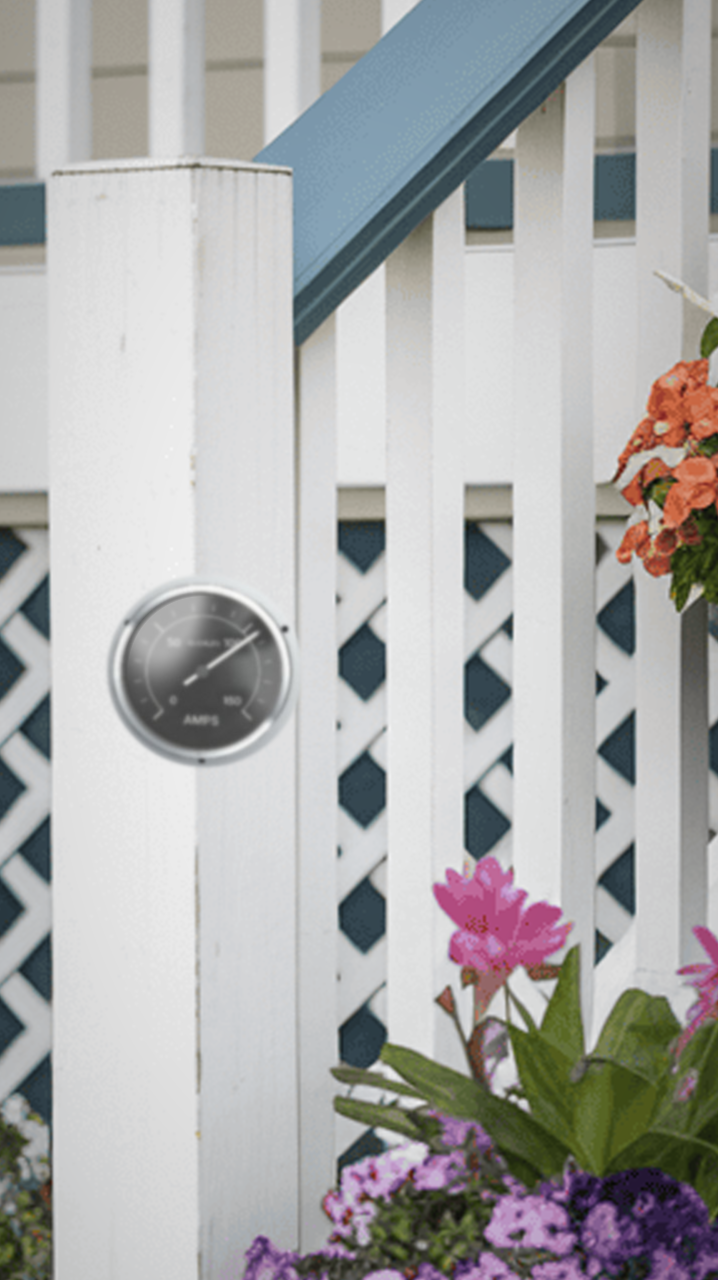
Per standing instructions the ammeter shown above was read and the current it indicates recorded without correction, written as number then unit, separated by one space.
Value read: 105 A
